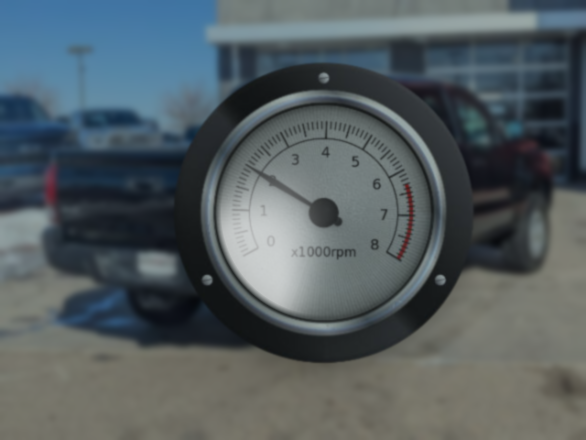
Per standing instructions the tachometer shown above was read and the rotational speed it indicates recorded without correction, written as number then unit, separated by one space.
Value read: 2000 rpm
